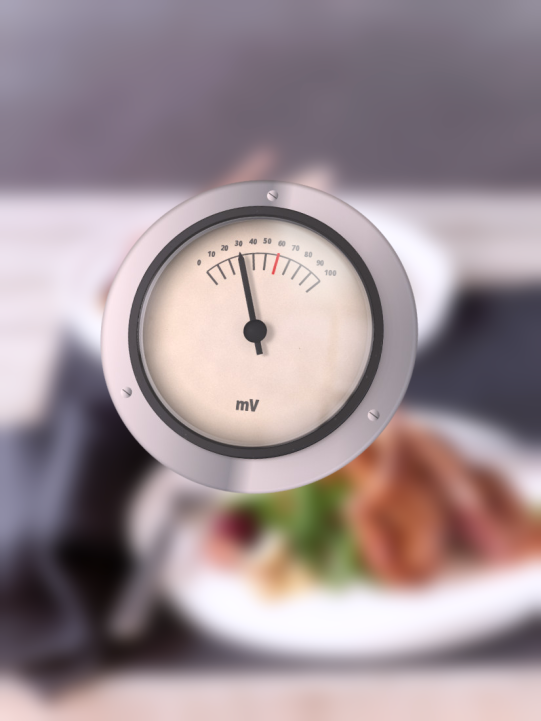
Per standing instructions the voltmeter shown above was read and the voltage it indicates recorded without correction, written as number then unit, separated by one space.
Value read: 30 mV
